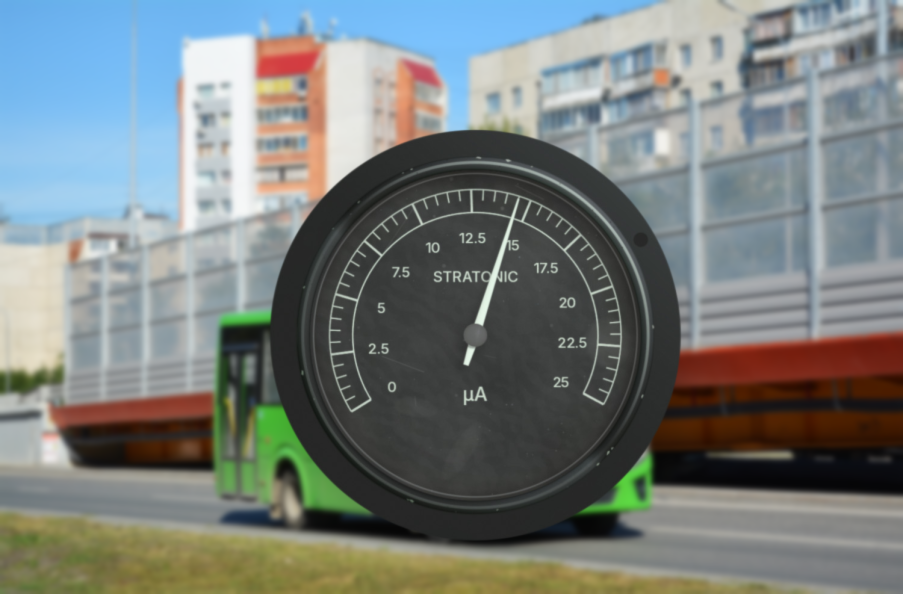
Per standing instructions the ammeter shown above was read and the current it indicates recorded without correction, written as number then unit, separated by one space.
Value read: 14.5 µA
